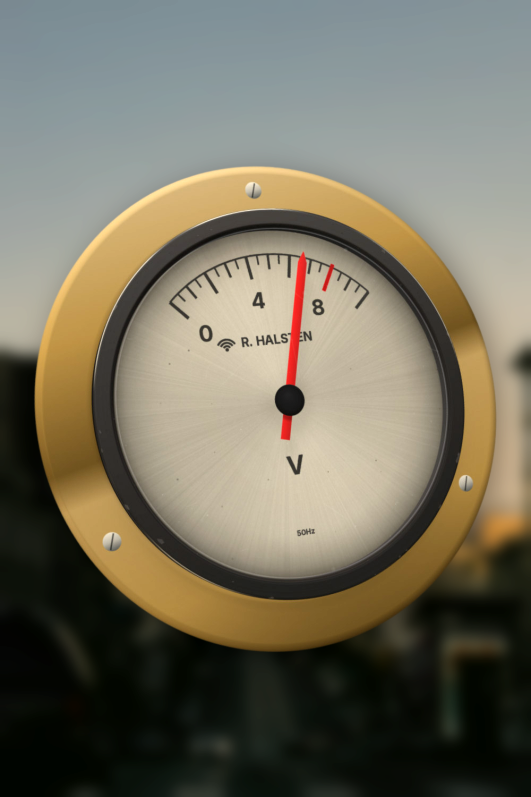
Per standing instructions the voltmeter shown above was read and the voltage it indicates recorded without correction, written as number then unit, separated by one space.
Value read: 6.5 V
